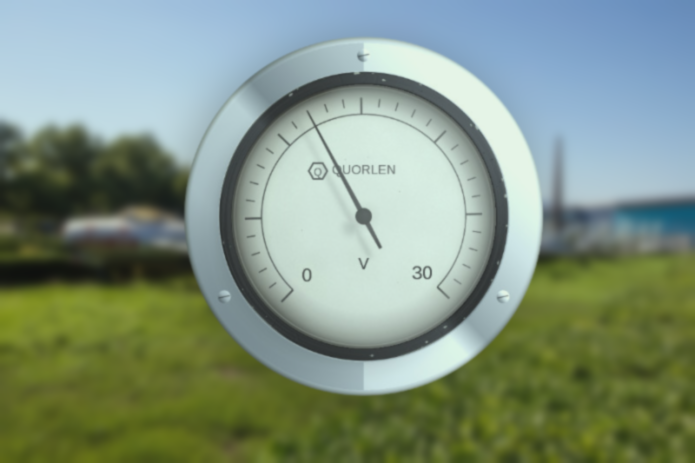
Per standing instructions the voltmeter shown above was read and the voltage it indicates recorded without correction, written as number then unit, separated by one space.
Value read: 12 V
